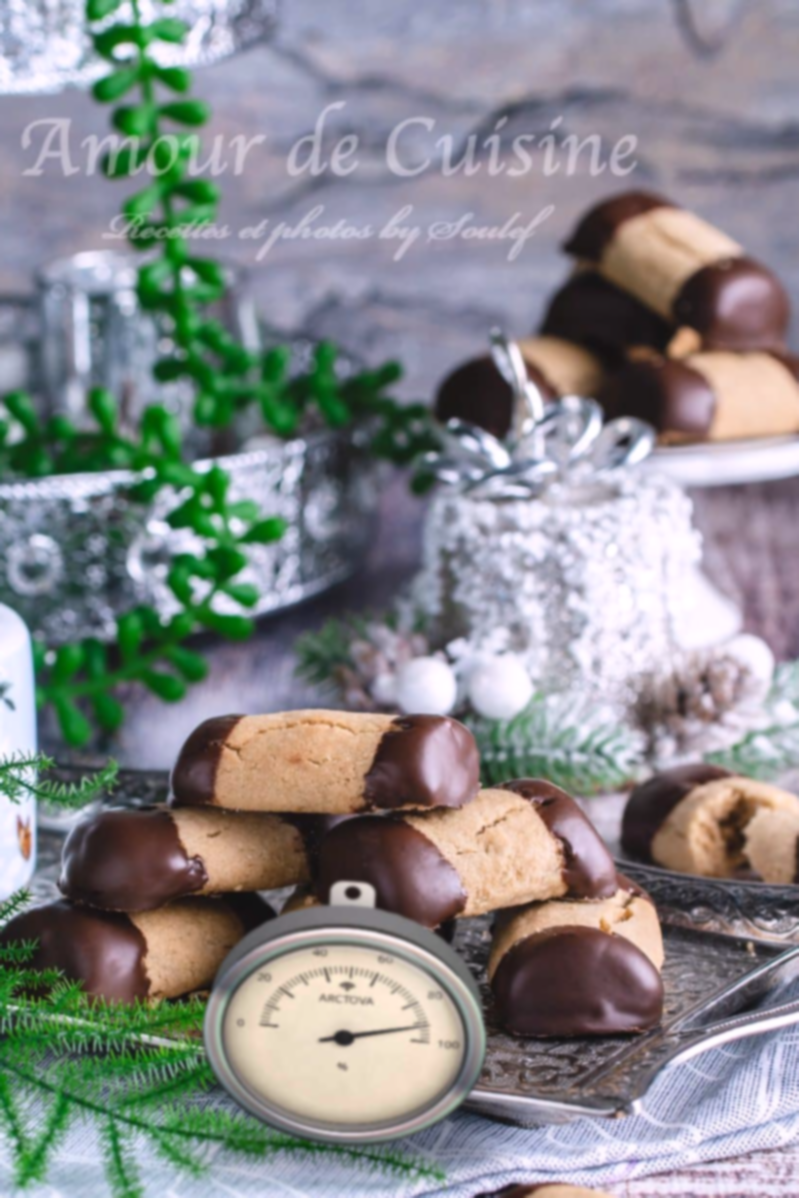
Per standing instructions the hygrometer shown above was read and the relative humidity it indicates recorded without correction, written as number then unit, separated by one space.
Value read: 90 %
